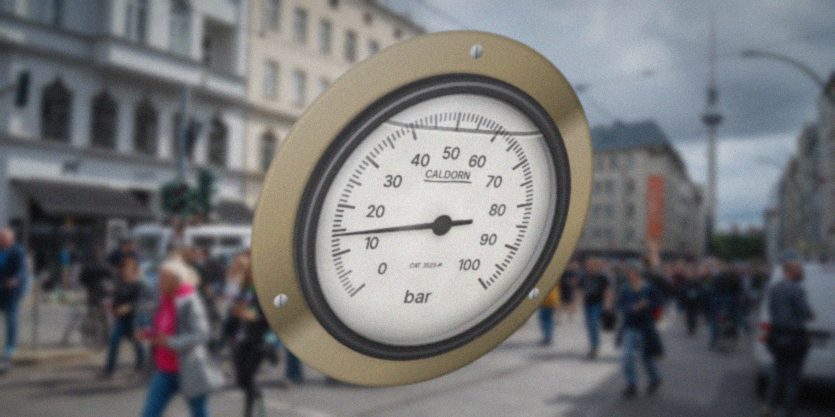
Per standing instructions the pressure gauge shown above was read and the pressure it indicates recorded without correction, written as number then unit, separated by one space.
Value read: 15 bar
